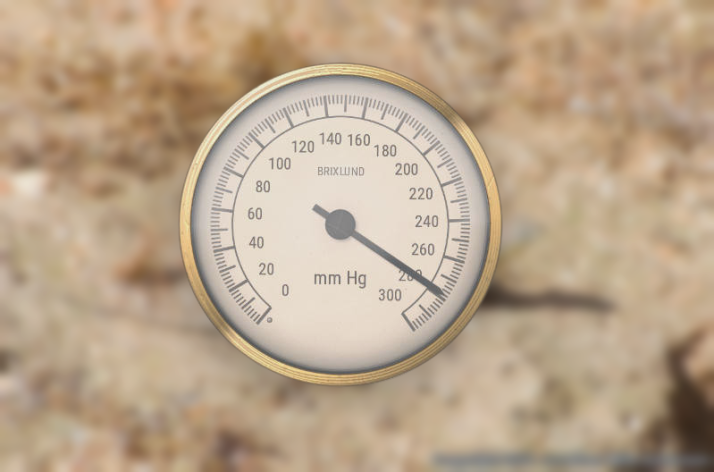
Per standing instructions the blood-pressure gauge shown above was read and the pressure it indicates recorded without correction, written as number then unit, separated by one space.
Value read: 278 mmHg
